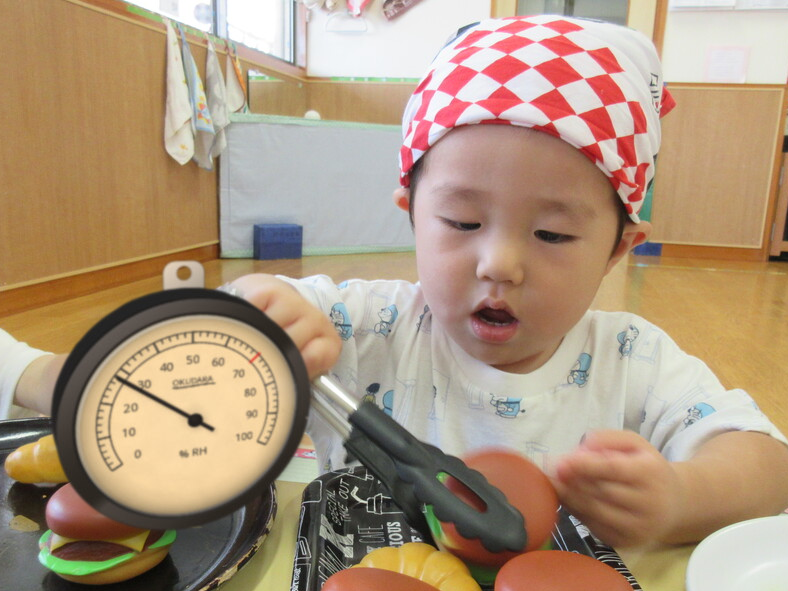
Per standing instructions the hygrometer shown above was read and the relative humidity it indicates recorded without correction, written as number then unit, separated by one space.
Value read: 28 %
